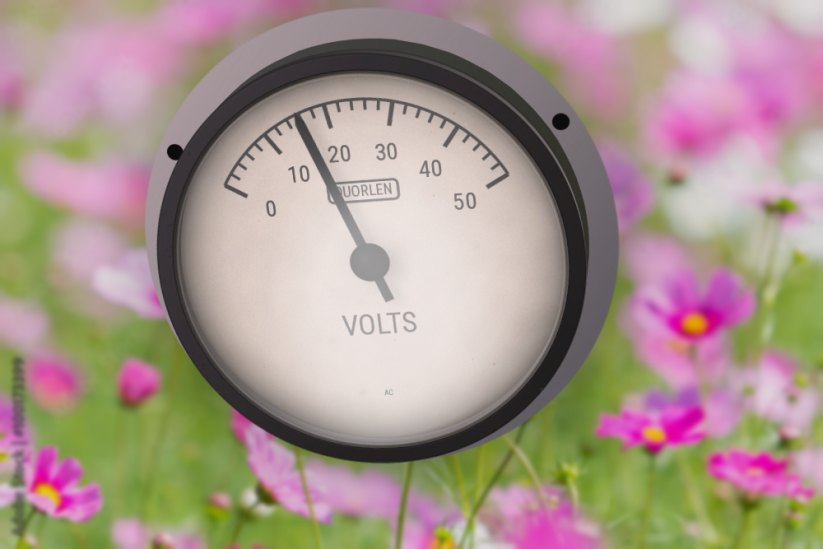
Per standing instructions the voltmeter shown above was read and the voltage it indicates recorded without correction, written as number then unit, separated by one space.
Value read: 16 V
